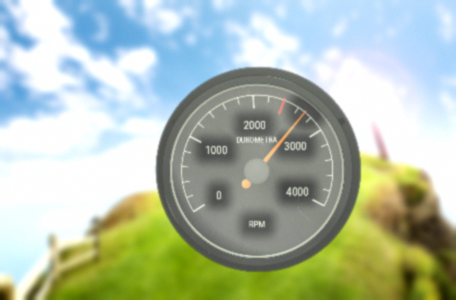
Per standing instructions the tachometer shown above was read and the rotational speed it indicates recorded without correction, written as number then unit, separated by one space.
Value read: 2700 rpm
